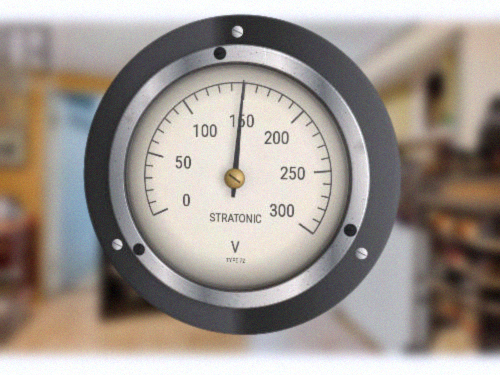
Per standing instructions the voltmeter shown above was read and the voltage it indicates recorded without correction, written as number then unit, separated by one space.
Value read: 150 V
